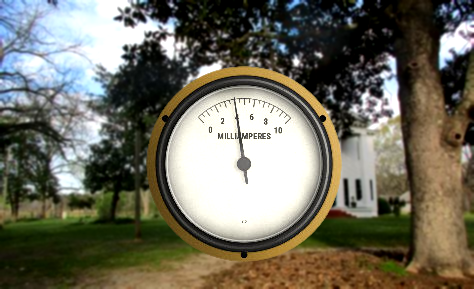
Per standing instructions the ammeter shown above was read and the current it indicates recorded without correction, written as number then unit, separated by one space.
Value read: 4 mA
